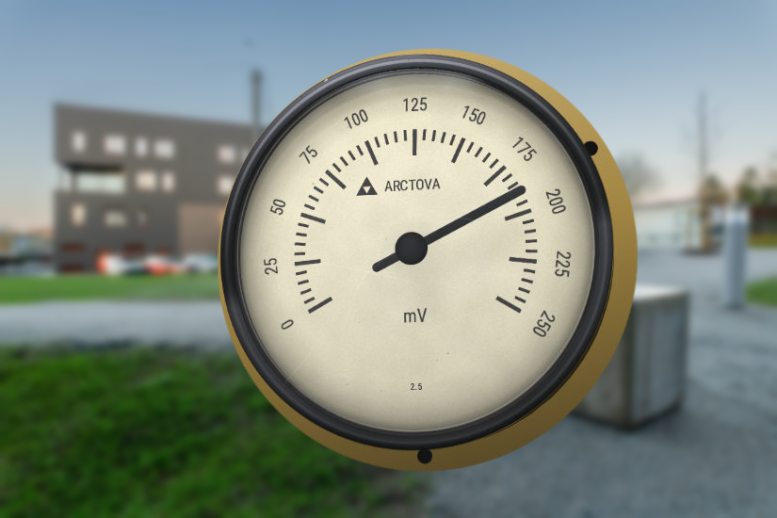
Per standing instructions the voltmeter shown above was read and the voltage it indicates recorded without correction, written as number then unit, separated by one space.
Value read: 190 mV
